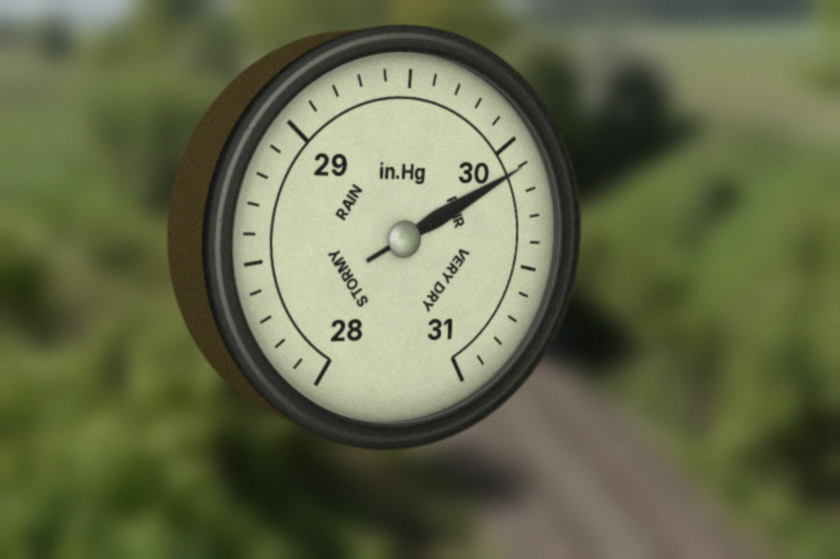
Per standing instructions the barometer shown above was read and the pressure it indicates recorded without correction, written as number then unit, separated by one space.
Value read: 30.1 inHg
